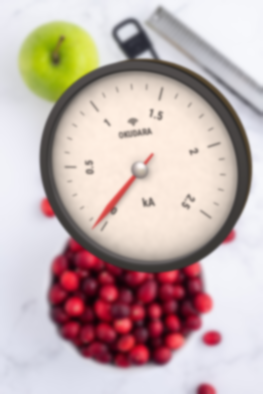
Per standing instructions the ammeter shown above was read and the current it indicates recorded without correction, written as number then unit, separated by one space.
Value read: 0.05 kA
